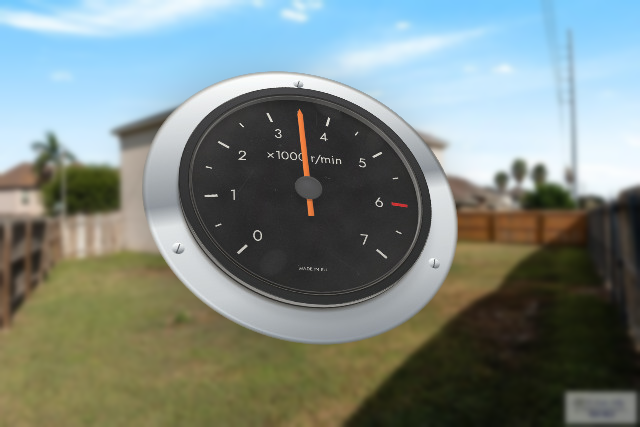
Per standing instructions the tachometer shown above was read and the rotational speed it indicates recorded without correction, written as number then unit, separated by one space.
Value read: 3500 rpm
